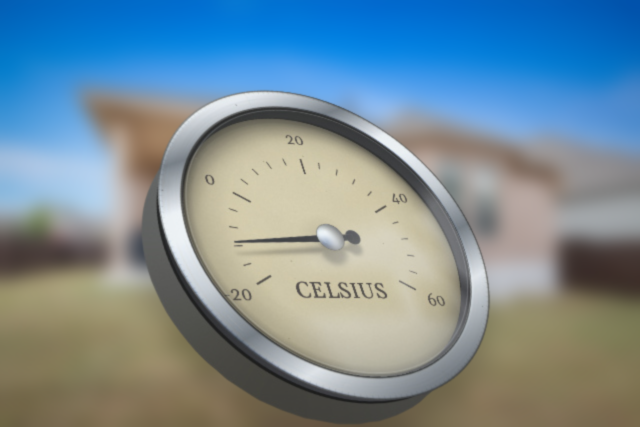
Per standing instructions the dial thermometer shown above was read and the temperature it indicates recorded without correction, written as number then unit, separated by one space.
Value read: -12 °C
